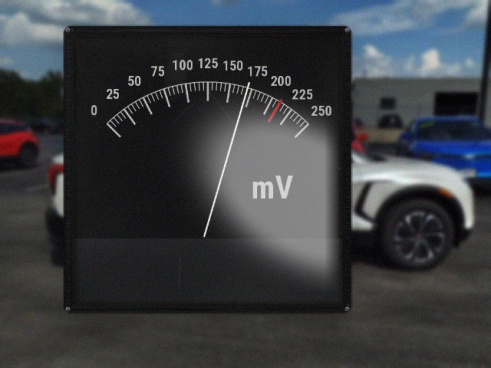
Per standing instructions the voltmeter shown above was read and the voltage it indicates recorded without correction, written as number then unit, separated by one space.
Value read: 170 mV
